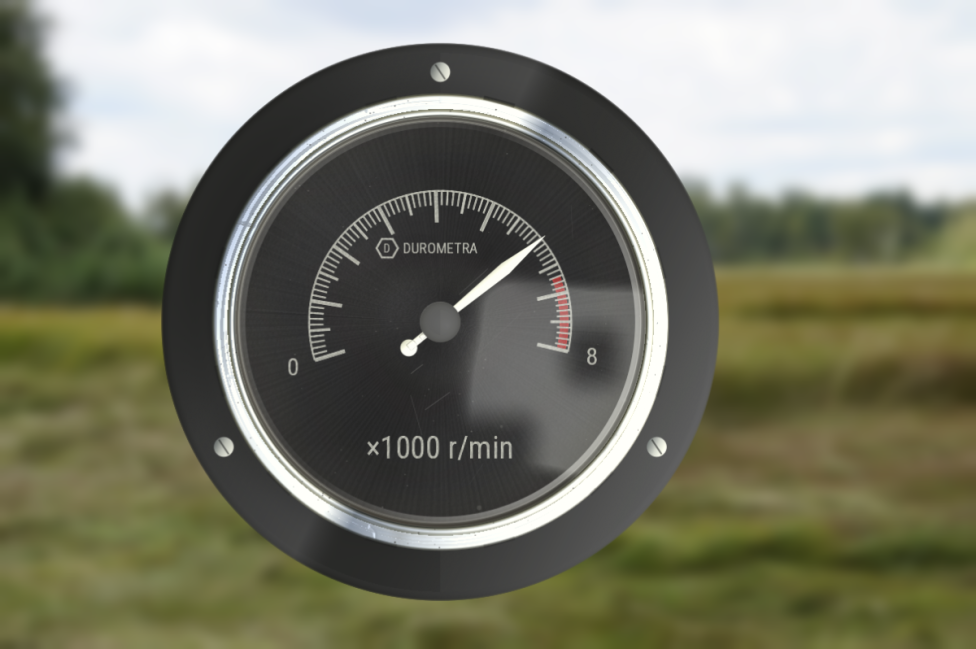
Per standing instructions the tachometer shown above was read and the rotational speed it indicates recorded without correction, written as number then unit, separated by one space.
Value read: 6000 rpm
